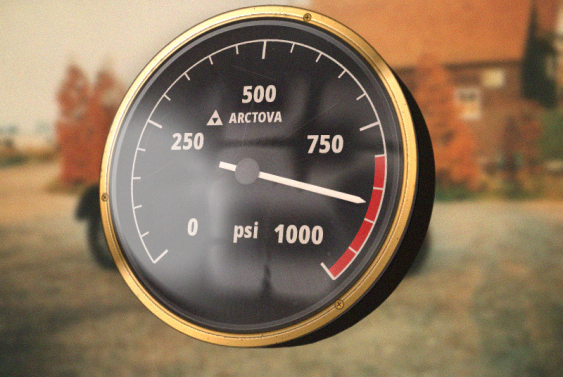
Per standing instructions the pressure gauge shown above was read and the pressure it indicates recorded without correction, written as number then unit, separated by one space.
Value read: 875 psi
